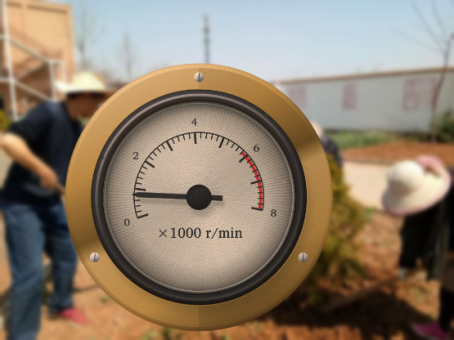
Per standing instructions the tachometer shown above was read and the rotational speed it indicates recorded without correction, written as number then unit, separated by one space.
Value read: 800 rpm
